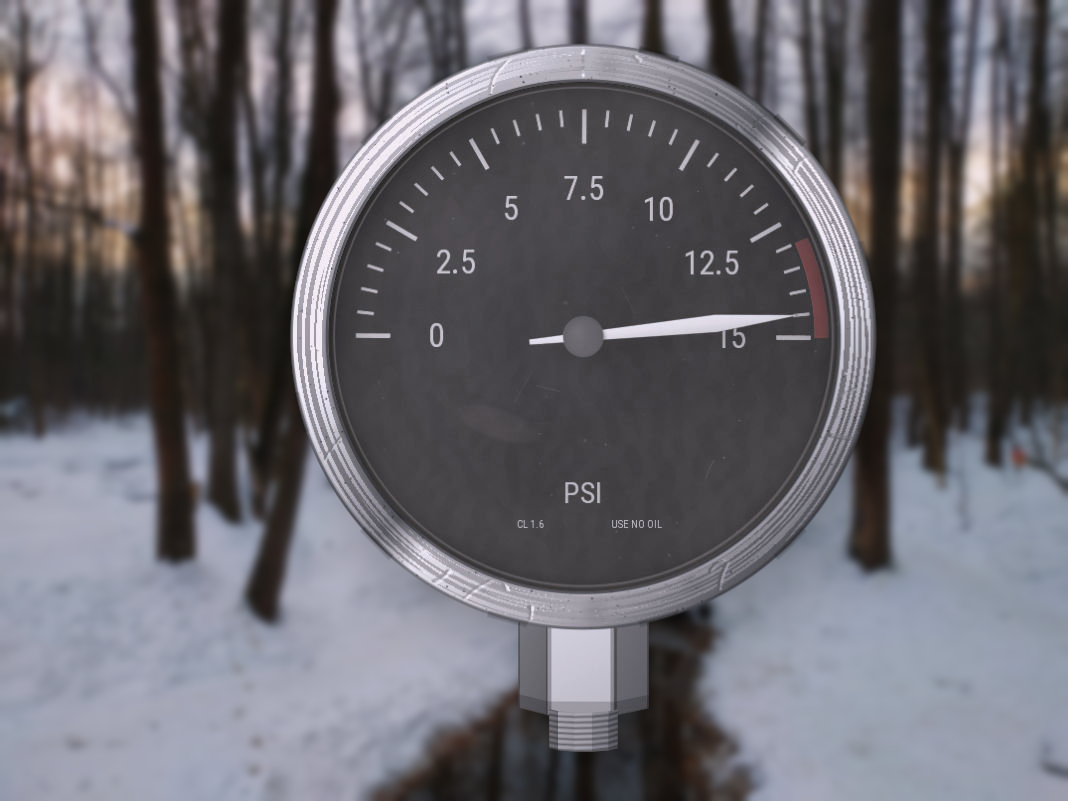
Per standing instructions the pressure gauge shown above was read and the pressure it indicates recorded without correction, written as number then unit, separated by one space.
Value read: 14.5 psi
